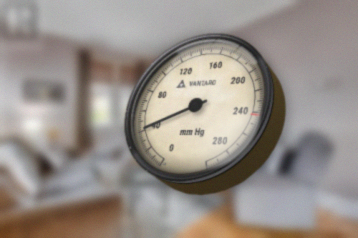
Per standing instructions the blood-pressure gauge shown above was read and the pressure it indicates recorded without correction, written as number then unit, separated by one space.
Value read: 40 mmHg
